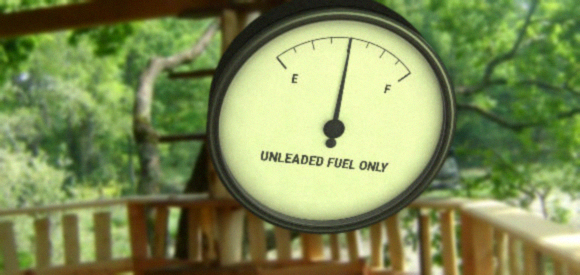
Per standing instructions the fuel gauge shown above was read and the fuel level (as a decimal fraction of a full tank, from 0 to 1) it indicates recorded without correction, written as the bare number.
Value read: 0.5
